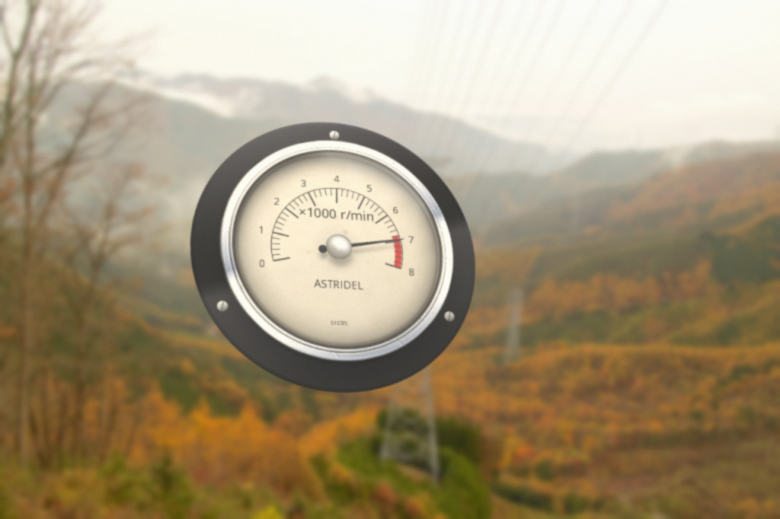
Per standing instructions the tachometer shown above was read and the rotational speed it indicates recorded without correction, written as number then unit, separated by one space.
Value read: 7000 rpm
